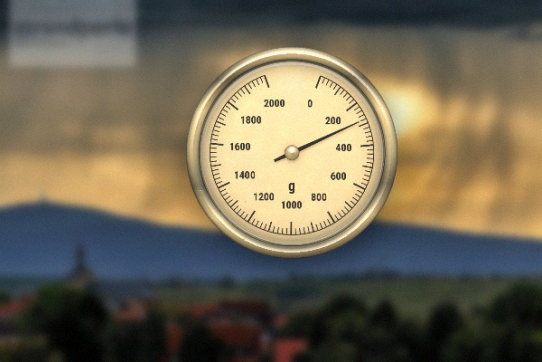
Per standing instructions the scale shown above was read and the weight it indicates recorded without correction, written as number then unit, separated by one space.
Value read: 280 g
